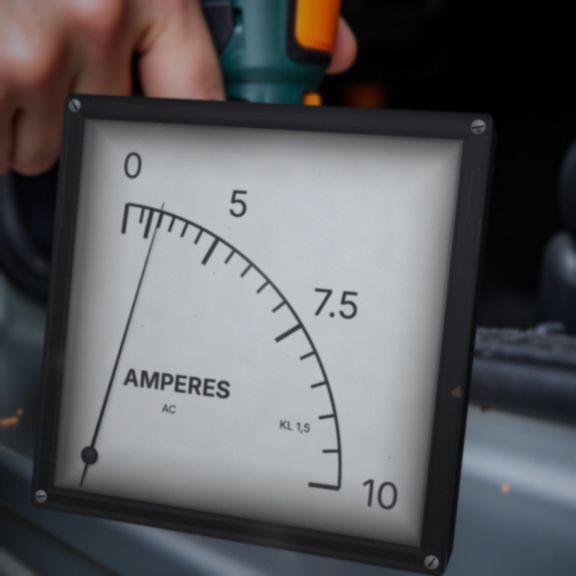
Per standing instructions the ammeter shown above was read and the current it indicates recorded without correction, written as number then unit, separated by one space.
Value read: 3 A
